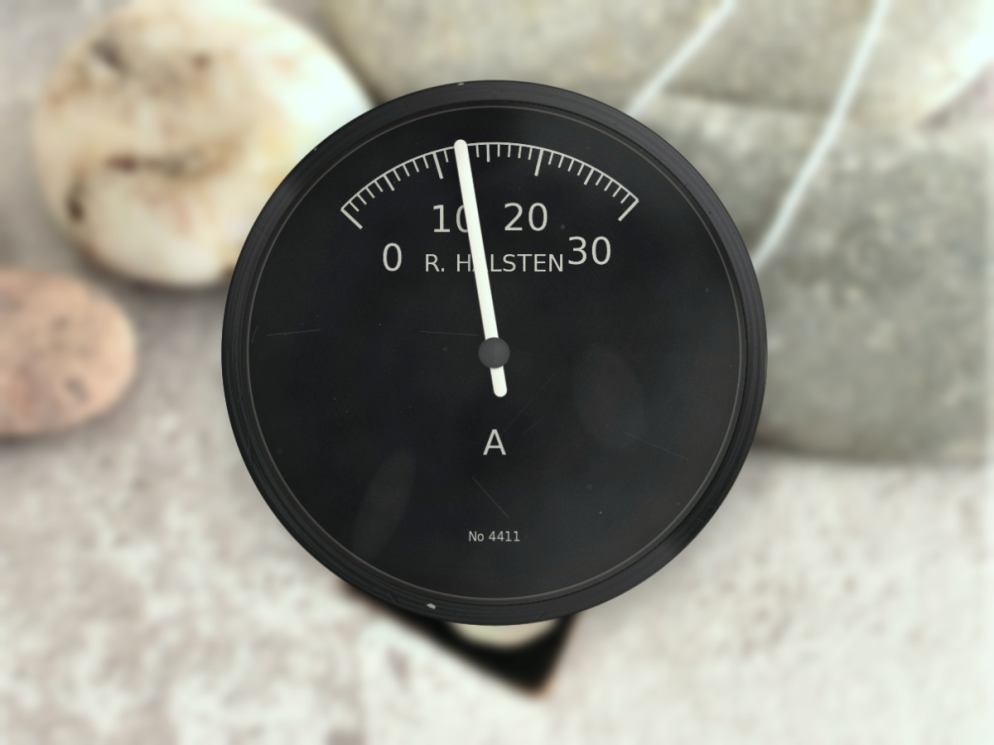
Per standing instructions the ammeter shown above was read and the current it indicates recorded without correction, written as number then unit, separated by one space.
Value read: 12.5 A
